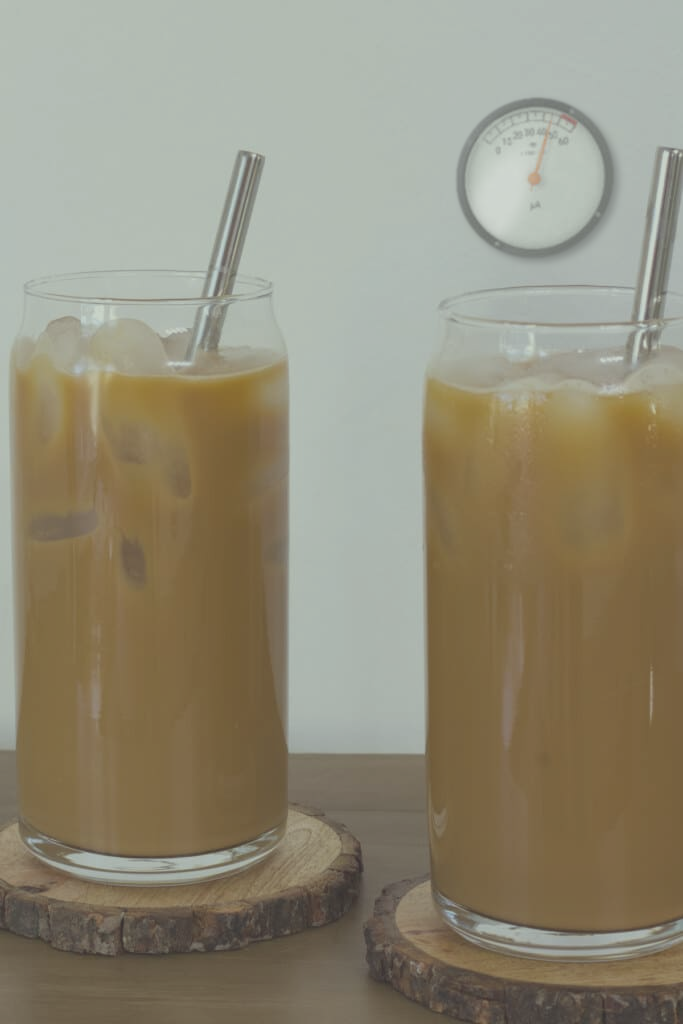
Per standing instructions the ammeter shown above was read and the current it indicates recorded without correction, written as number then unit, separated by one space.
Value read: 45 µA
